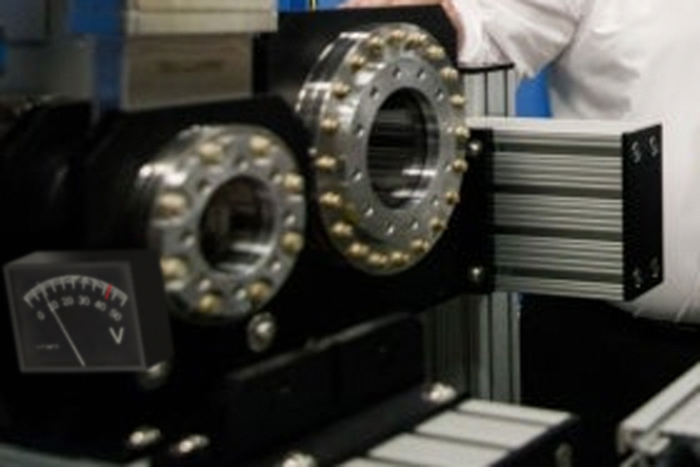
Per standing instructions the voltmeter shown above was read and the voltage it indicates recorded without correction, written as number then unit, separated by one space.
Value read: 10 V
